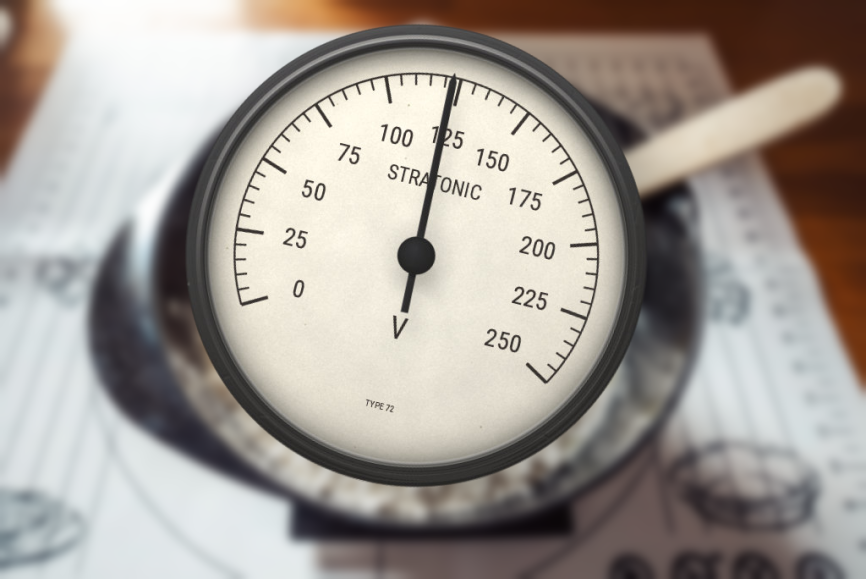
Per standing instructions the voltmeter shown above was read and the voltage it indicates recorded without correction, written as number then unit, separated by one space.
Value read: 122.5 V
